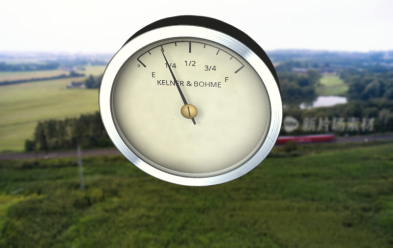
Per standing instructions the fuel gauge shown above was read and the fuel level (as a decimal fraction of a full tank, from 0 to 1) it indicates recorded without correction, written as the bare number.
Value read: 0.25
